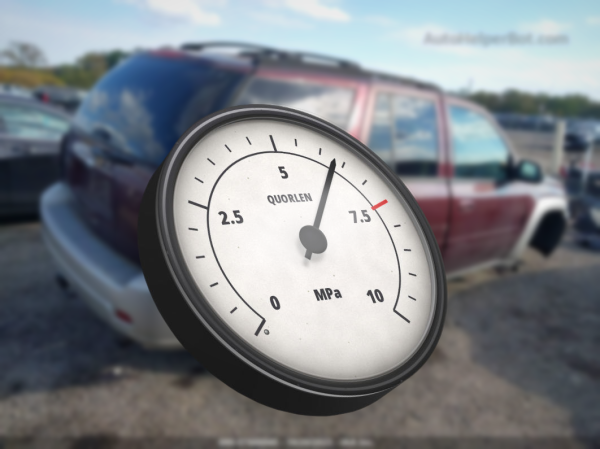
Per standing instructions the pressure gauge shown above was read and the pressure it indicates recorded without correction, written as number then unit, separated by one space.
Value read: 6.25 MPa
